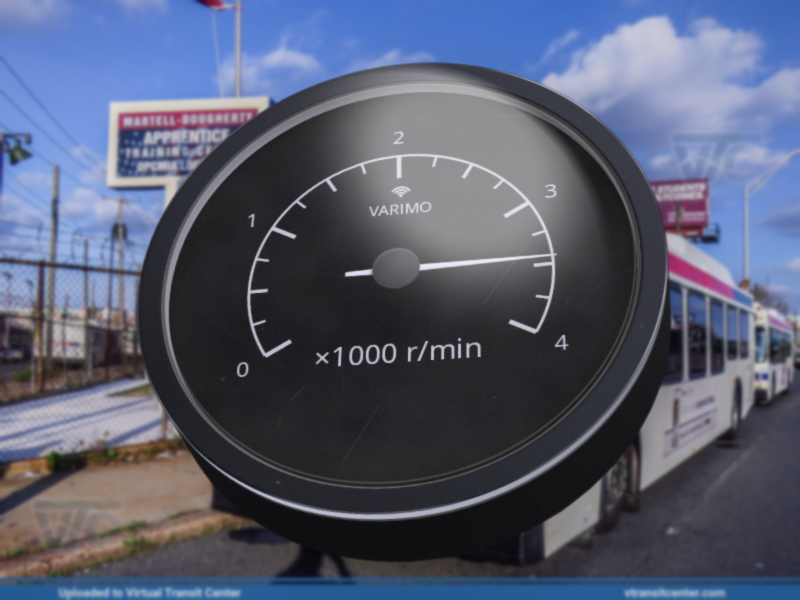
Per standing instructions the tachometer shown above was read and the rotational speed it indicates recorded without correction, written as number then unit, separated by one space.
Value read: 3500 rpm
